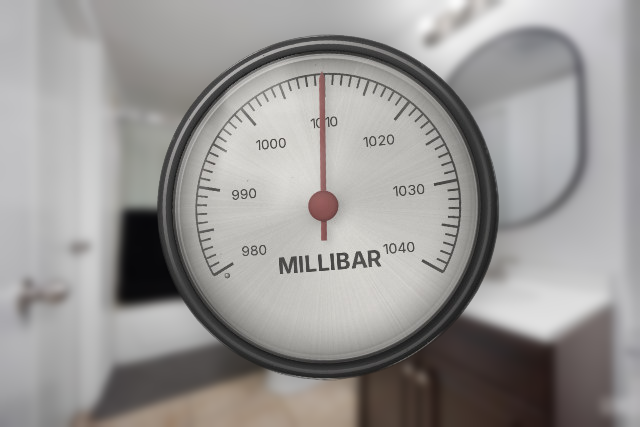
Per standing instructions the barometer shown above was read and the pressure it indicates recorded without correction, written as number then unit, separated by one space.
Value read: 1010 mbar
